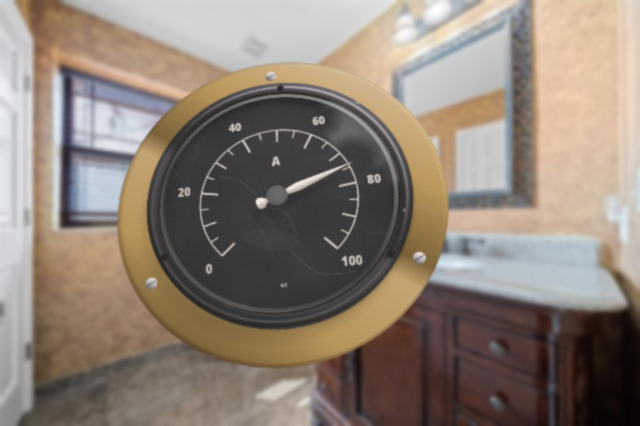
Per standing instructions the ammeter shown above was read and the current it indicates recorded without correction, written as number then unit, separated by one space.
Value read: 75 A
